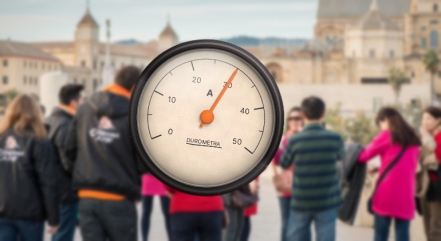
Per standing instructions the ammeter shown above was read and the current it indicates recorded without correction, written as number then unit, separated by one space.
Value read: 30 A
